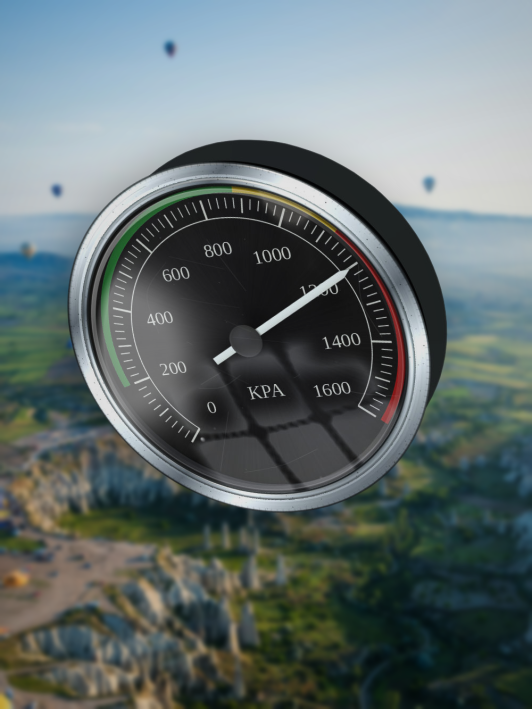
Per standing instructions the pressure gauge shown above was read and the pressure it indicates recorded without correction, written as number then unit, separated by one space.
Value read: 1200 kPa
